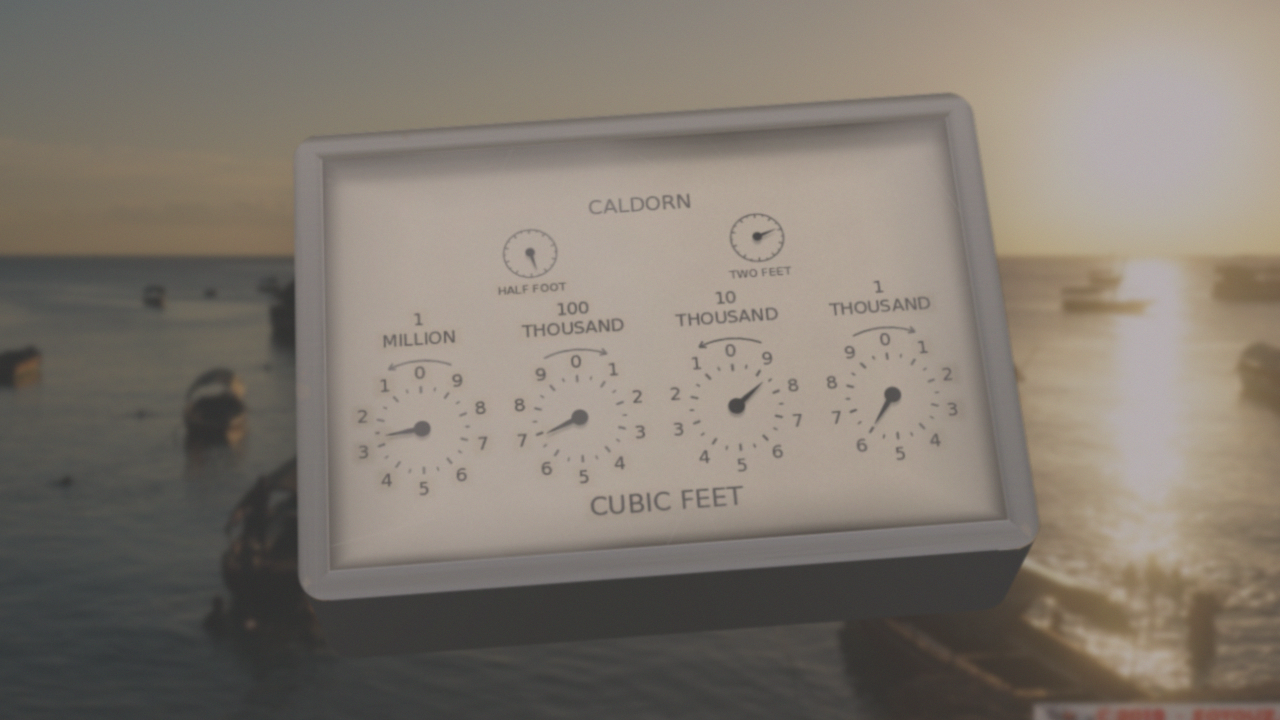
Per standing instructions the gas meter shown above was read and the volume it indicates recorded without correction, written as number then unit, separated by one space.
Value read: 268600 ft³
